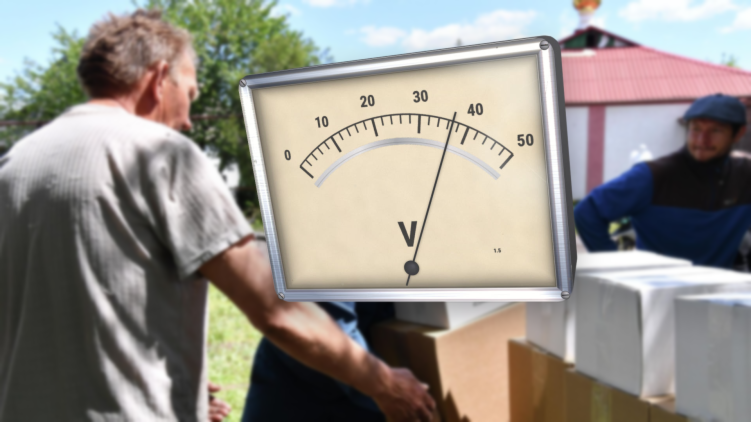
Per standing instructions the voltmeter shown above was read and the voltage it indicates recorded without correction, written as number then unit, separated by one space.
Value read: 37 V
